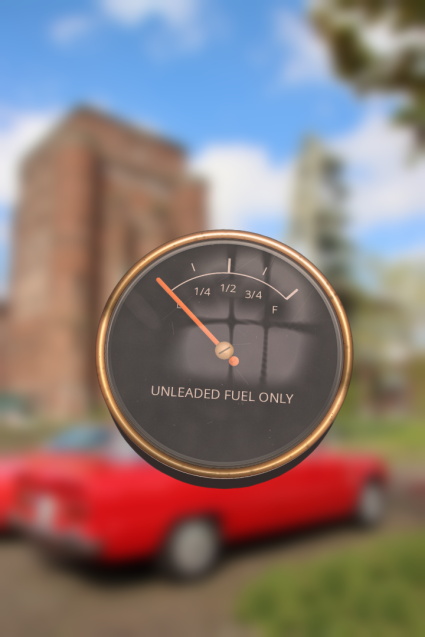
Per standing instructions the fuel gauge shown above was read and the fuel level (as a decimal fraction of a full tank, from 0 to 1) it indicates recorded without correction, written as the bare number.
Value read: 0
